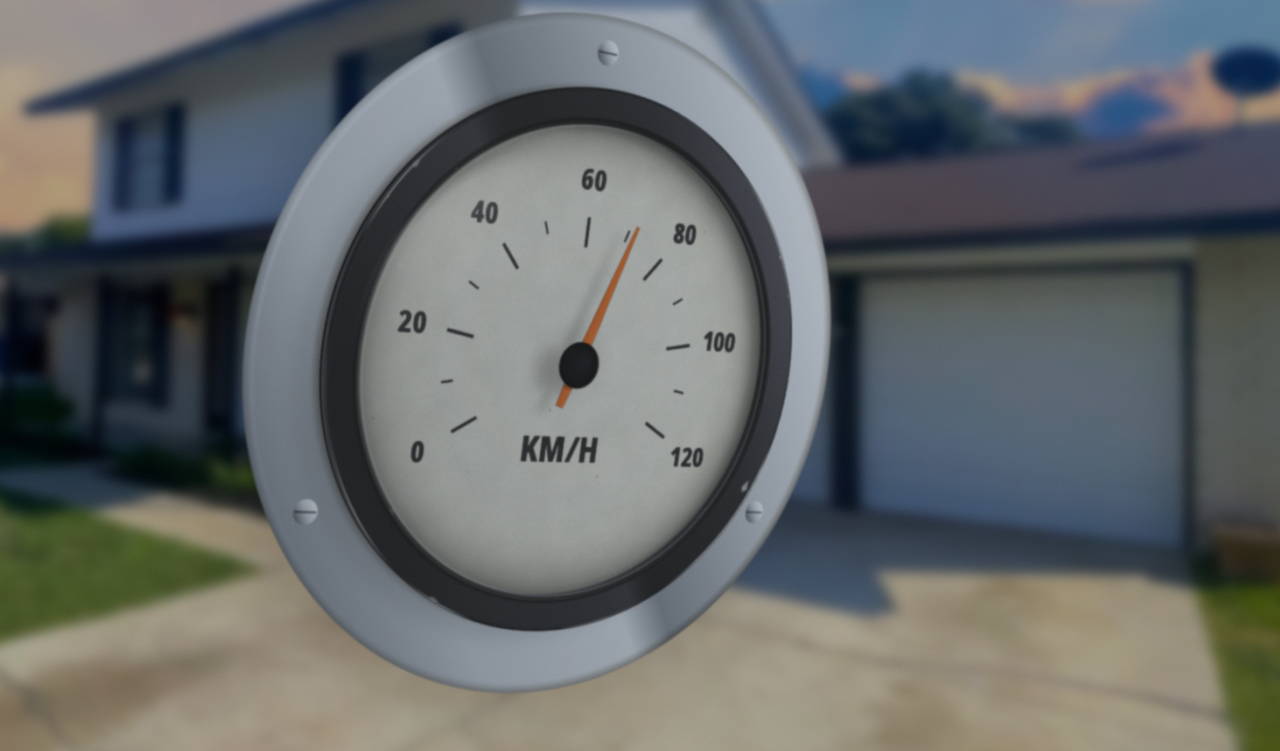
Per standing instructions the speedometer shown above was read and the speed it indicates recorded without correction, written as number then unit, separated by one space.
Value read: 70 km/h
